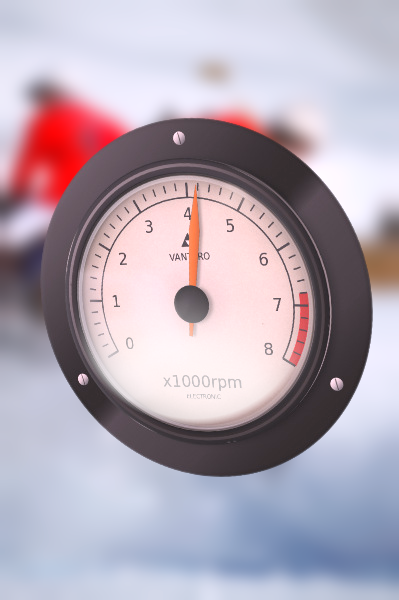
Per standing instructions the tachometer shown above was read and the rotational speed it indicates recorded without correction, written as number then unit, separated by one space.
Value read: 4200 rpm
